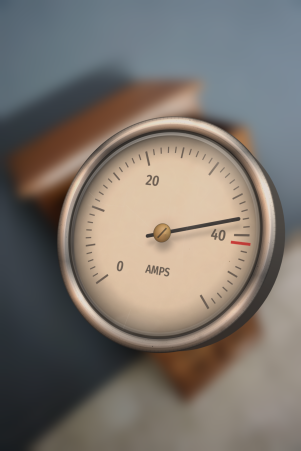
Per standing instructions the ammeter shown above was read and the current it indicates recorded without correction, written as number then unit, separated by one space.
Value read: 38 A
